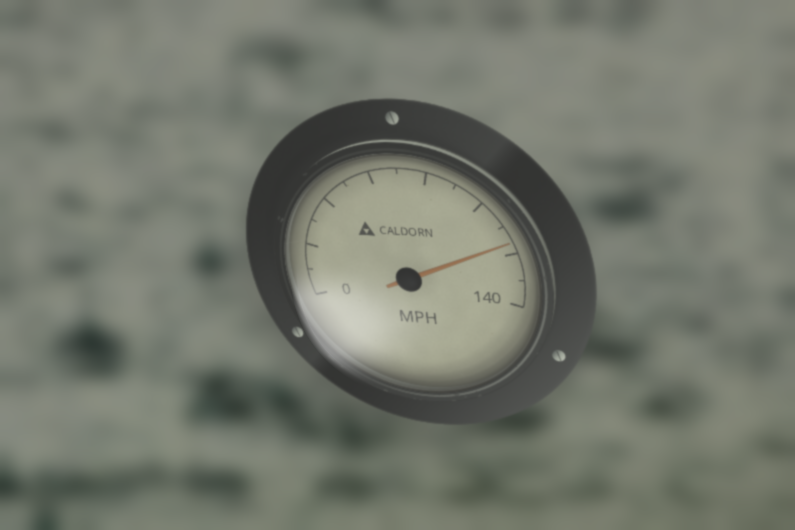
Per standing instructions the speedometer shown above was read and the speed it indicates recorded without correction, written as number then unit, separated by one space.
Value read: 115 mph
